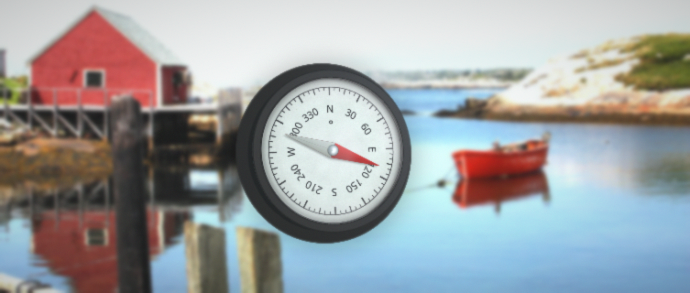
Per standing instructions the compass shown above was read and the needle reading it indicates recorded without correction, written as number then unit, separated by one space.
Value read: 110 °
